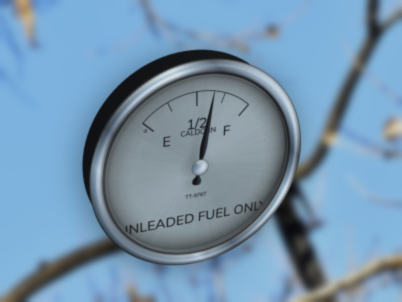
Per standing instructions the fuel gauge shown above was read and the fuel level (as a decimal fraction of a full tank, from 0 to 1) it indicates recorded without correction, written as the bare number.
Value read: 0.625
